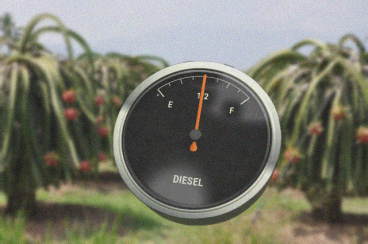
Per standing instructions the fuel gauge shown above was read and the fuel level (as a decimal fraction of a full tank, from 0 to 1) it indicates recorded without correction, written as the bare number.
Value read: 0.5
